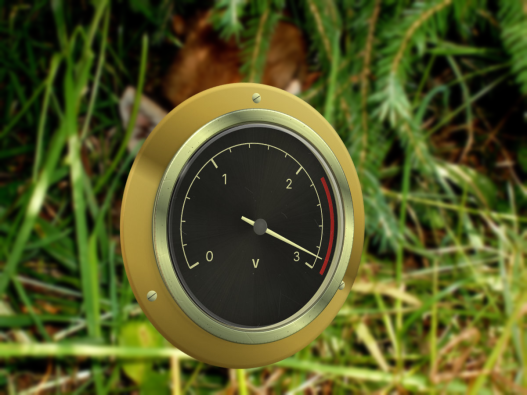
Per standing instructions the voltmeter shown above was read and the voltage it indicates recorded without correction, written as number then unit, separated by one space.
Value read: 2.9 V
